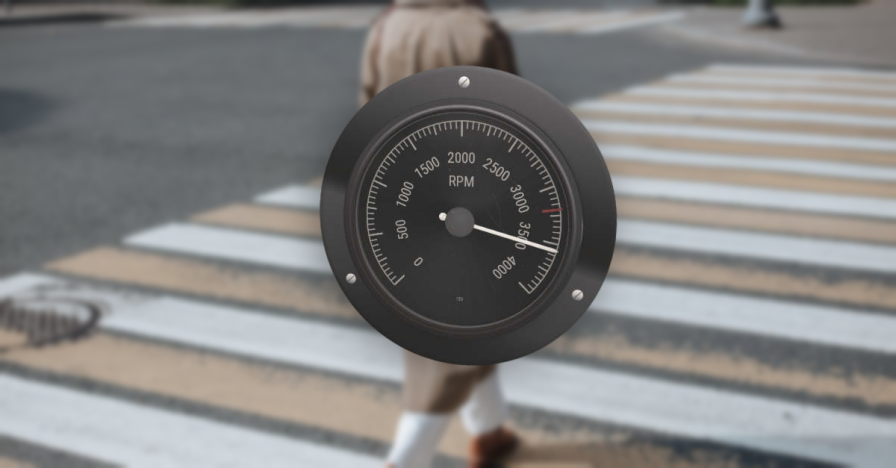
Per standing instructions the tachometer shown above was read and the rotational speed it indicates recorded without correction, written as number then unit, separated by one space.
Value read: 3550 rpm
